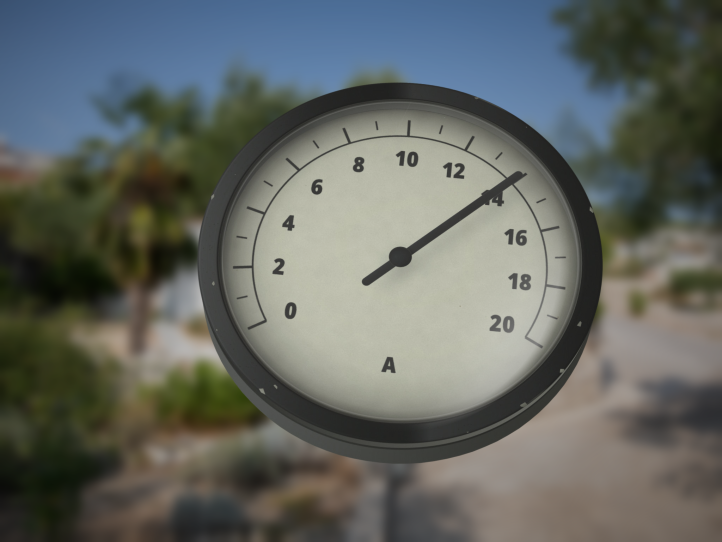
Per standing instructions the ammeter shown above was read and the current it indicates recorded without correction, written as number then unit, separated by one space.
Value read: 14 A
